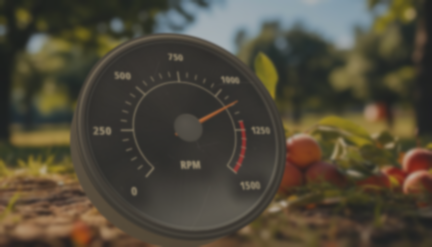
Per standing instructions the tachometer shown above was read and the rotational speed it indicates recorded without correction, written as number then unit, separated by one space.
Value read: 1100 rpm
